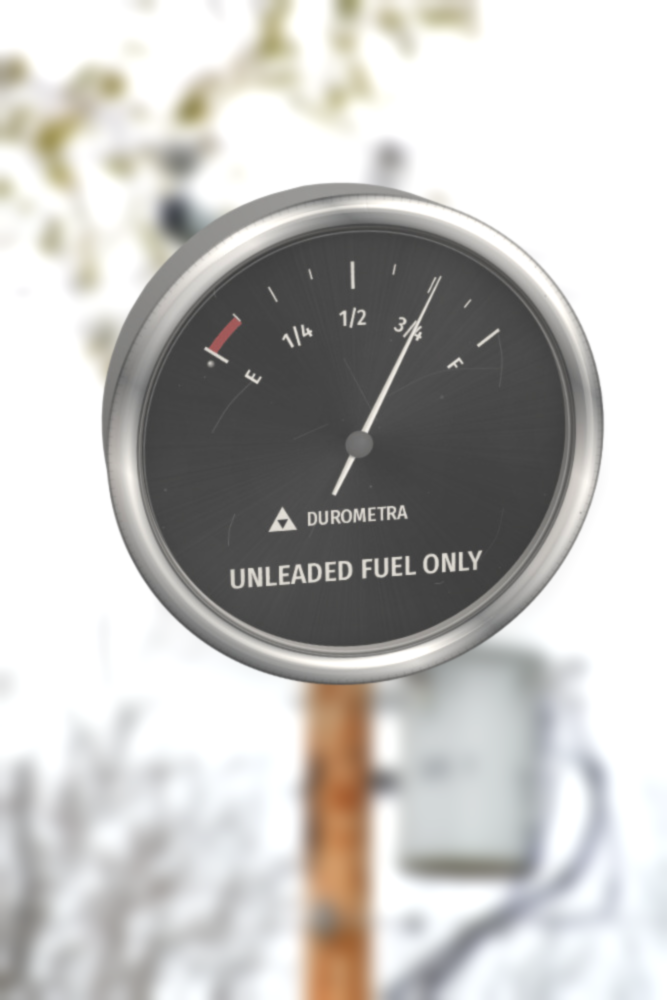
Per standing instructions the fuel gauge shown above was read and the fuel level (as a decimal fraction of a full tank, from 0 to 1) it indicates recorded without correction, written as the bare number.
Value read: 0.75
